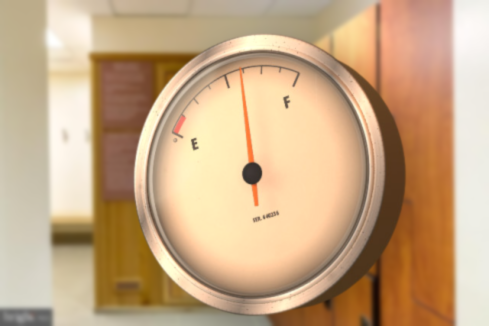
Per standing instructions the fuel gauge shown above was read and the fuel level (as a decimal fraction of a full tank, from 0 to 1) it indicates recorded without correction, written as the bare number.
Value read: 0.625
